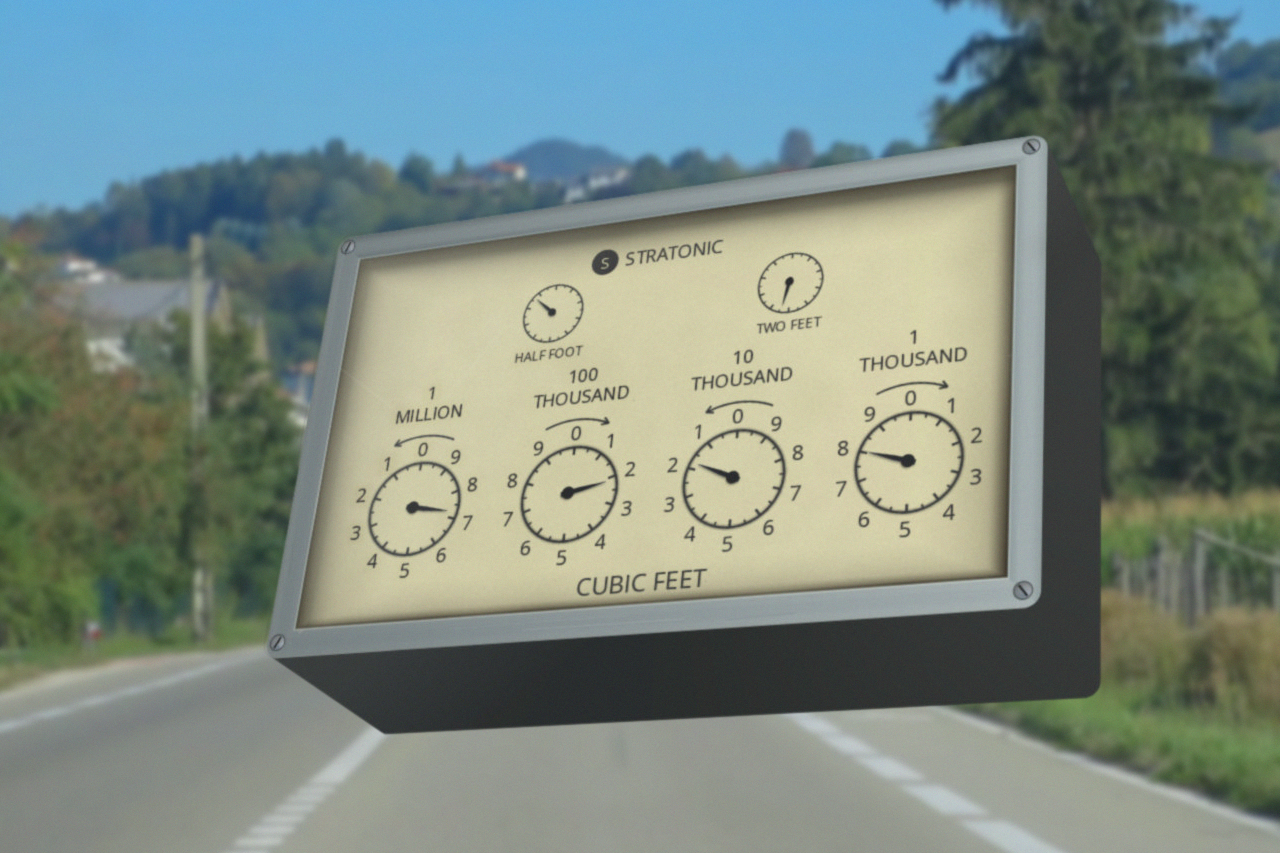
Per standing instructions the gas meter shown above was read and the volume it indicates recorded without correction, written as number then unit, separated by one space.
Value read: 721800 ft³
